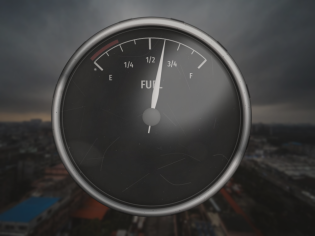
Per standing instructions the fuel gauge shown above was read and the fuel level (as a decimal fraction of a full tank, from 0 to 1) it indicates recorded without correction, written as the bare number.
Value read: 0.625
